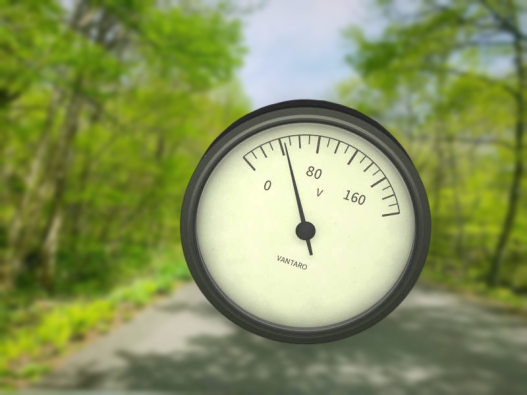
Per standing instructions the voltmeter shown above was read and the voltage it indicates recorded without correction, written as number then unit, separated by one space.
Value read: 45 V
